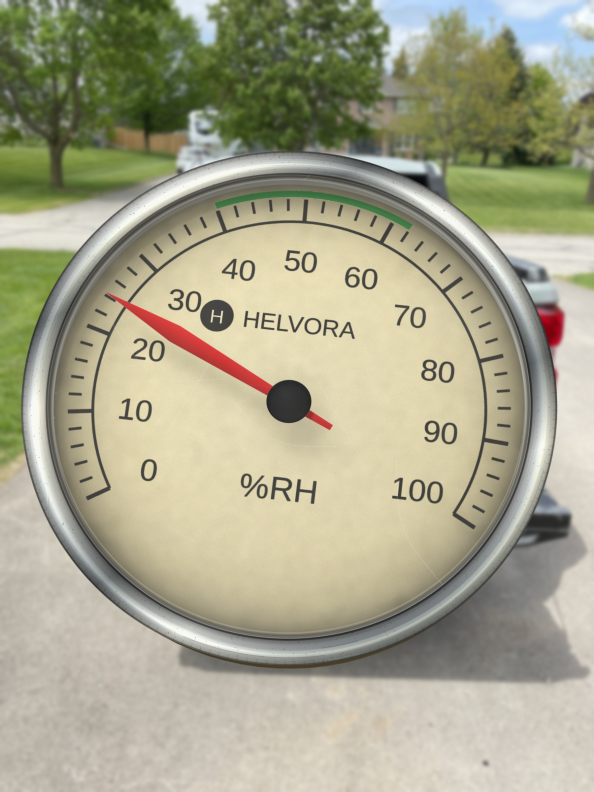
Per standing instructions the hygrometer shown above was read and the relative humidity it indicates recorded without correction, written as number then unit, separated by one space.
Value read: 24 %
